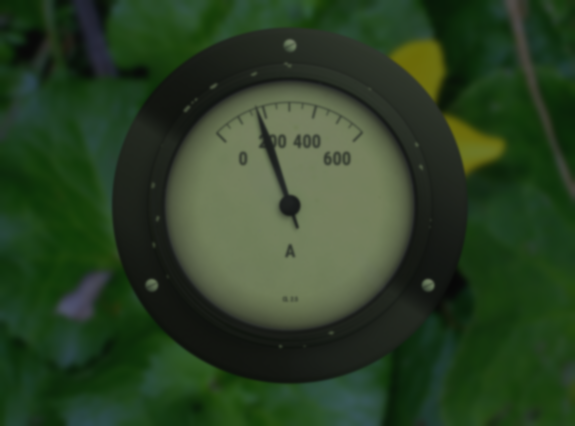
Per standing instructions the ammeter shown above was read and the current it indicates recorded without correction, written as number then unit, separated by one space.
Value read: 175 A
